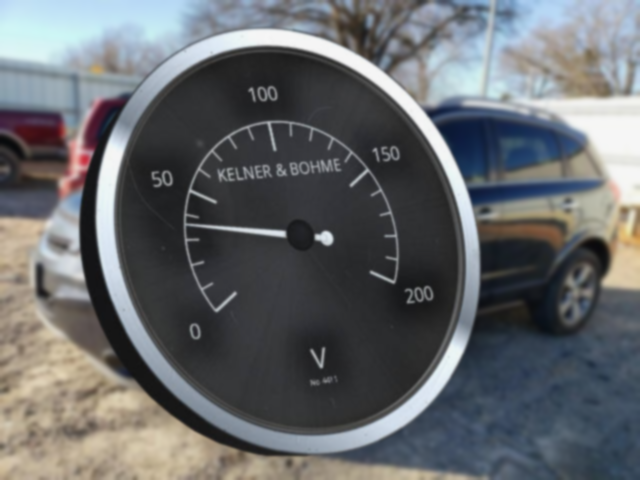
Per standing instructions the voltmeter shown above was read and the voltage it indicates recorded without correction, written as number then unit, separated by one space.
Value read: 35 V
